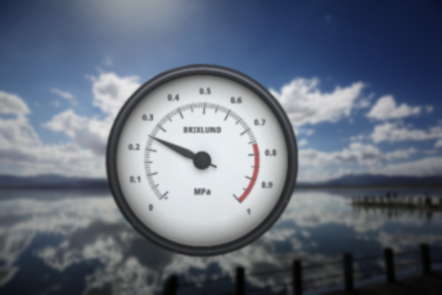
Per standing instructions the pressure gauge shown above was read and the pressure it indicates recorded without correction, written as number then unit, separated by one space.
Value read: 0.25 MPa
